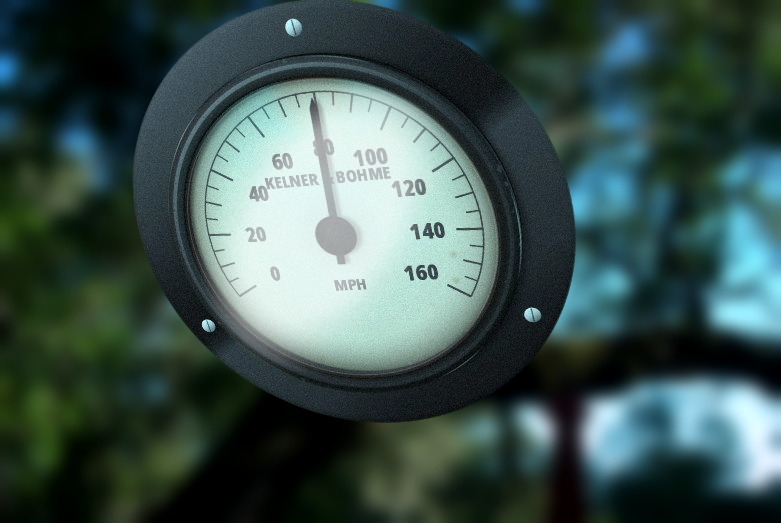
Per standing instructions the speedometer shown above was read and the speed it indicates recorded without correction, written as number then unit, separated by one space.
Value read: 80 mph
